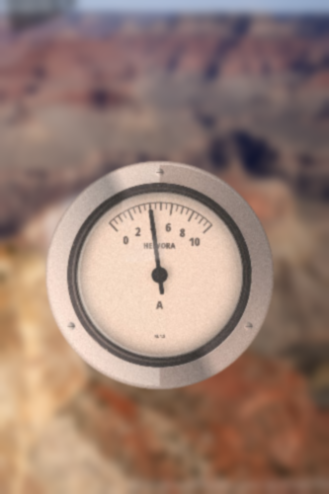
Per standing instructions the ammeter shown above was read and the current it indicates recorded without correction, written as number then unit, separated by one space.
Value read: 4 A
